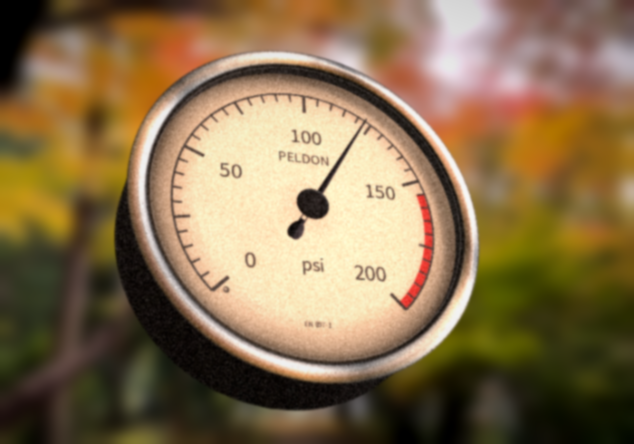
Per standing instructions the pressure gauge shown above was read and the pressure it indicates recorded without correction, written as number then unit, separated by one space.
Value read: 122.5 psi
